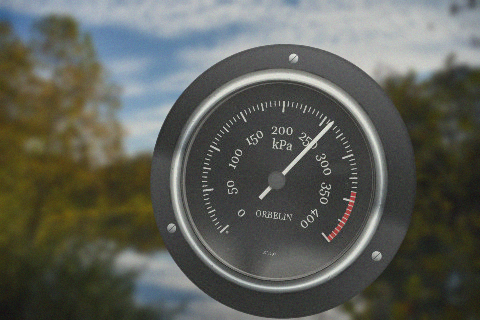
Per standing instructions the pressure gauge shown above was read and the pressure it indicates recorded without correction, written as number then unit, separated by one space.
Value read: 260 kPa
